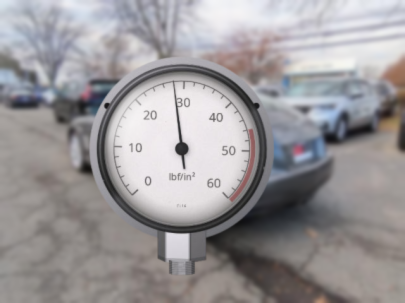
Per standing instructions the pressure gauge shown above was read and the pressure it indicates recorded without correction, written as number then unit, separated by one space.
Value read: 28 psi
